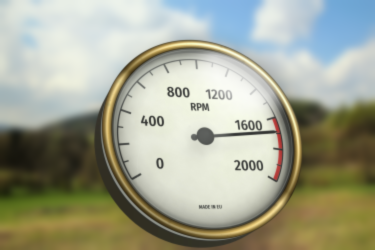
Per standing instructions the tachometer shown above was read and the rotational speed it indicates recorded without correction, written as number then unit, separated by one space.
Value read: 1700 rpm
